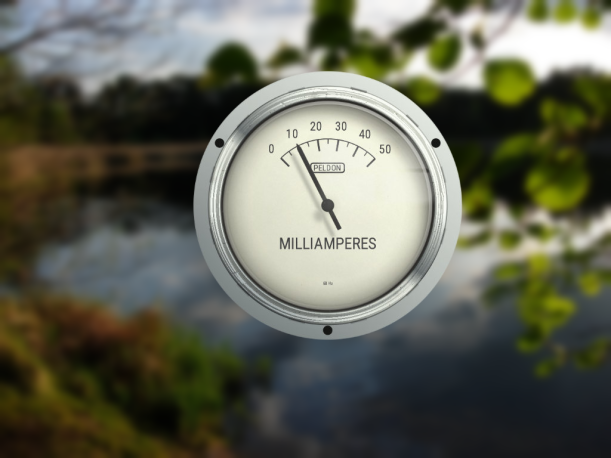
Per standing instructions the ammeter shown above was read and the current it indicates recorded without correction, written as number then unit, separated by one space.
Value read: 10 mA
